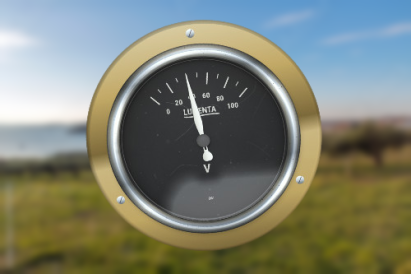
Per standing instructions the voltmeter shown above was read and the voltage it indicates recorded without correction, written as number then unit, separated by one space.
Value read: 40 V
